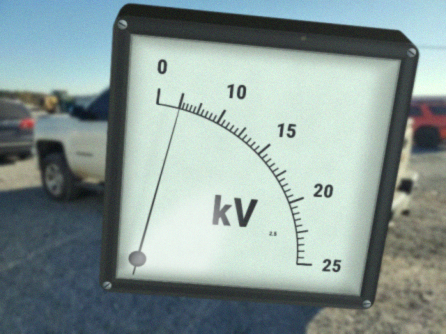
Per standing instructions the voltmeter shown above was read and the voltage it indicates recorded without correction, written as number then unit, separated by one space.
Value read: 5 kV
